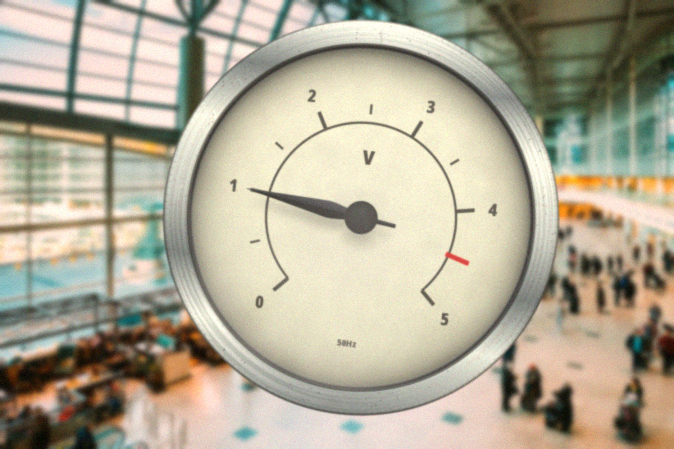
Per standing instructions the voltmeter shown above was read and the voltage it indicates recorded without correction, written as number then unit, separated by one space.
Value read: 1 V
